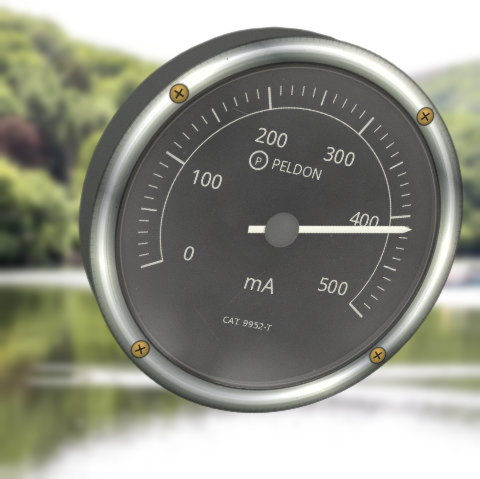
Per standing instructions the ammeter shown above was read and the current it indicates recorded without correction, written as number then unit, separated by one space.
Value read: 410 mA
